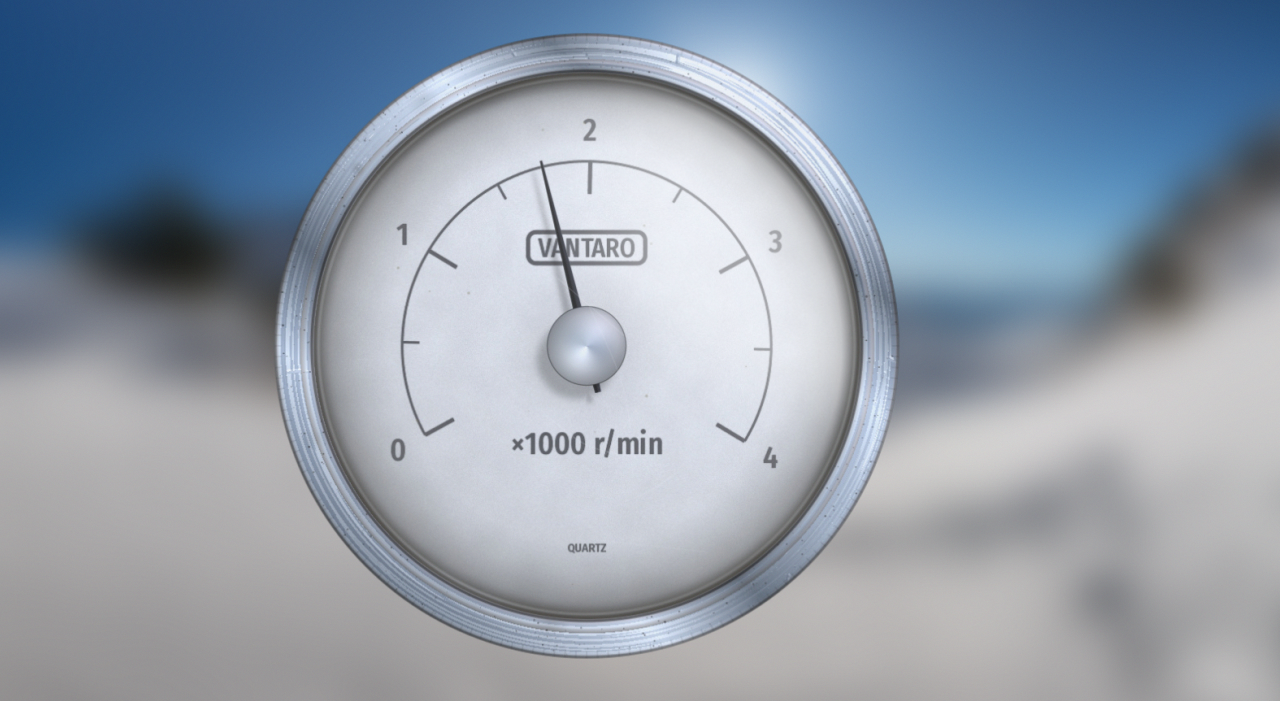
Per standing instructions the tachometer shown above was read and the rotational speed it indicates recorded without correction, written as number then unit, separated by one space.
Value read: 1750 rpm
